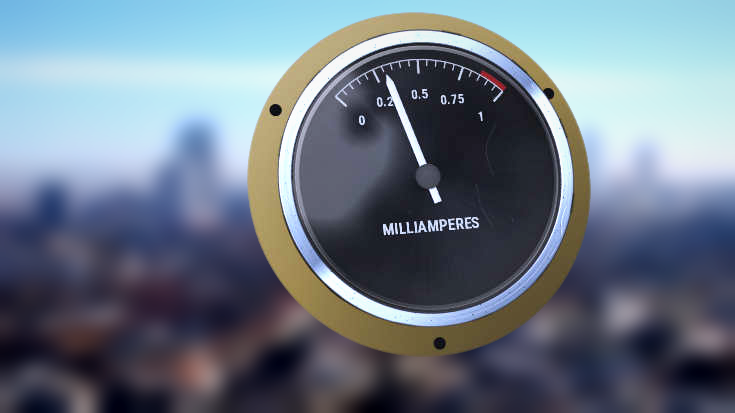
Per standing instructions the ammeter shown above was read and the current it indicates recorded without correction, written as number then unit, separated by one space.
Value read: 0.3 mA
